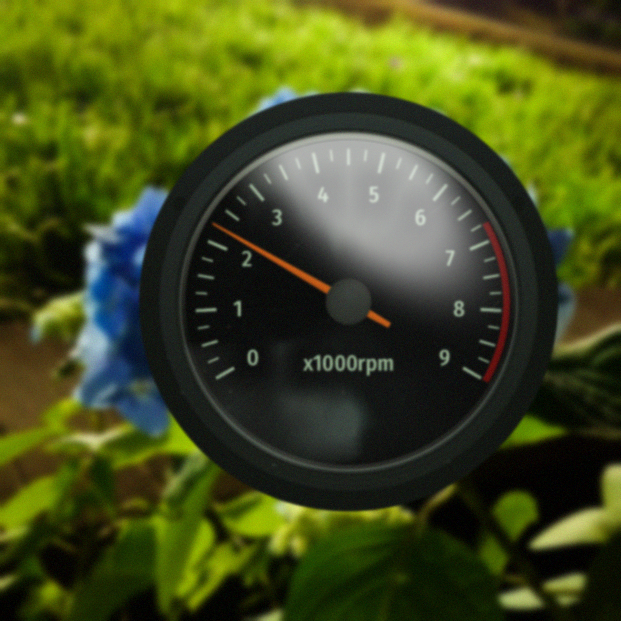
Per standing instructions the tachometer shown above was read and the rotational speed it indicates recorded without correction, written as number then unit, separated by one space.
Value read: 2250 rpm
